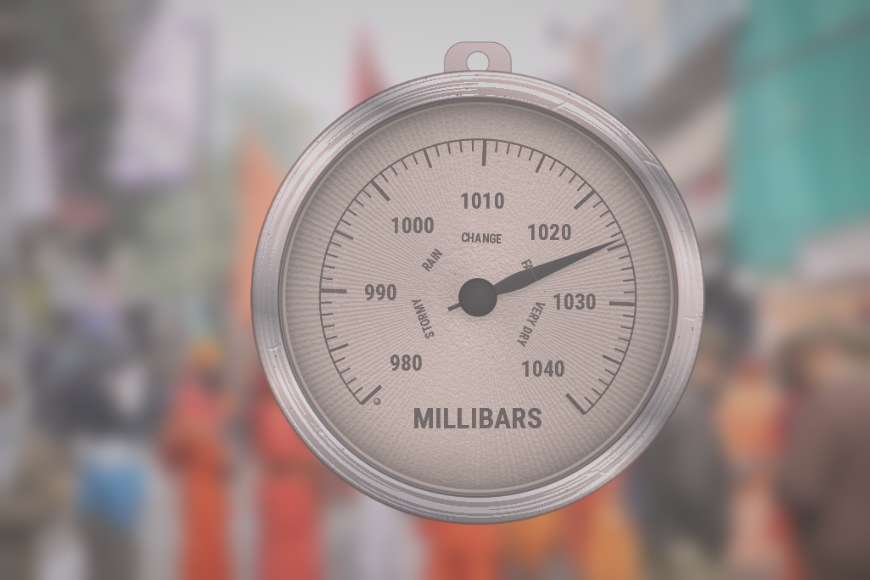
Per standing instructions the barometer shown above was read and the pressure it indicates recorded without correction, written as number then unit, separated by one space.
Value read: 1024.5 mbar
